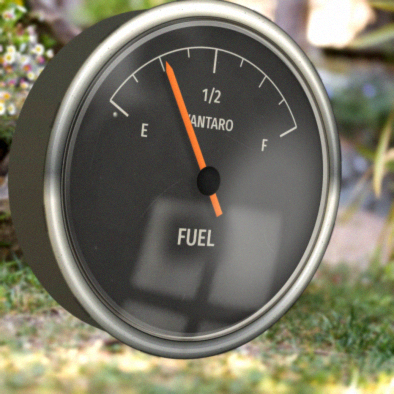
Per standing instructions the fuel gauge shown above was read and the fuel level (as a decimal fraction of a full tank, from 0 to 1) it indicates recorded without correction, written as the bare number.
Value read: 0.25
